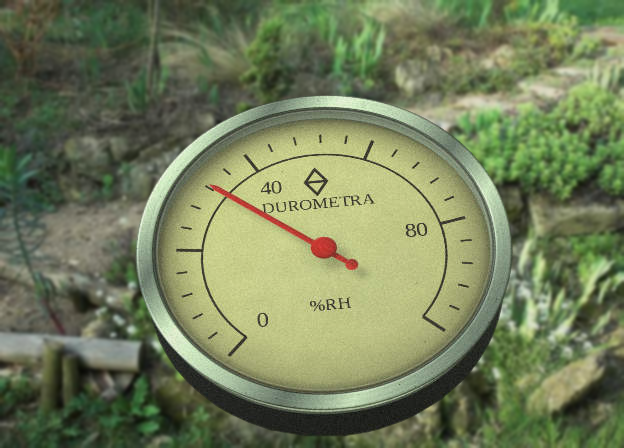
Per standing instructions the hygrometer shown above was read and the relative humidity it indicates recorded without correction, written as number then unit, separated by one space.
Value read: 32 %
